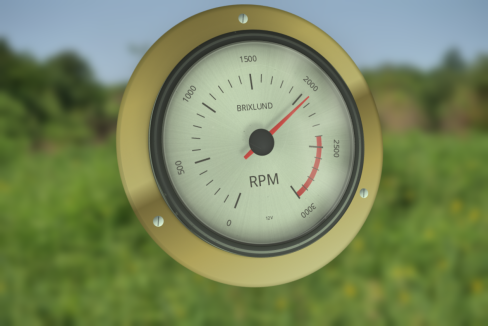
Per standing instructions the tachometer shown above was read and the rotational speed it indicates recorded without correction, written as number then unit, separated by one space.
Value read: 2050 rpm
